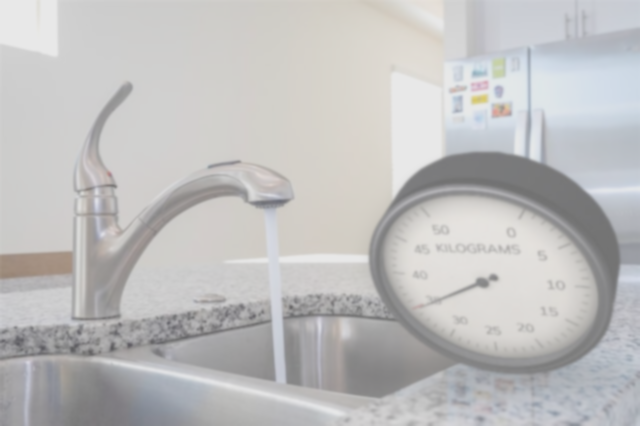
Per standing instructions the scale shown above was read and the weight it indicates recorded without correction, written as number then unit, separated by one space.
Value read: 35 kg
